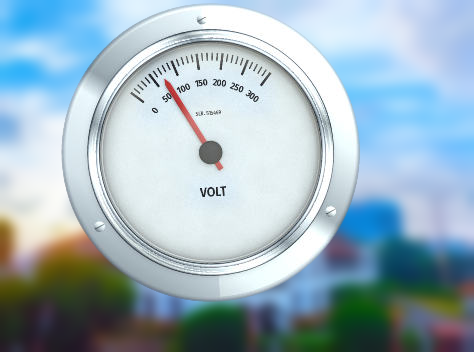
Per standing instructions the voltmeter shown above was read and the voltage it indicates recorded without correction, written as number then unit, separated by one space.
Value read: 70 V
